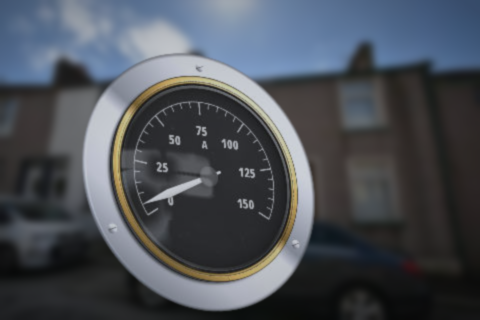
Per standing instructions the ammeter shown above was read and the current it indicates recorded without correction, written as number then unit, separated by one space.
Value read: 5 A
